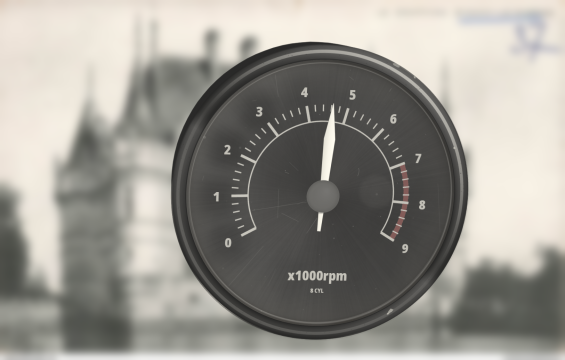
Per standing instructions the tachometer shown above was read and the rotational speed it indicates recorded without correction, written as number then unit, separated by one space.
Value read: 4600 rpm
